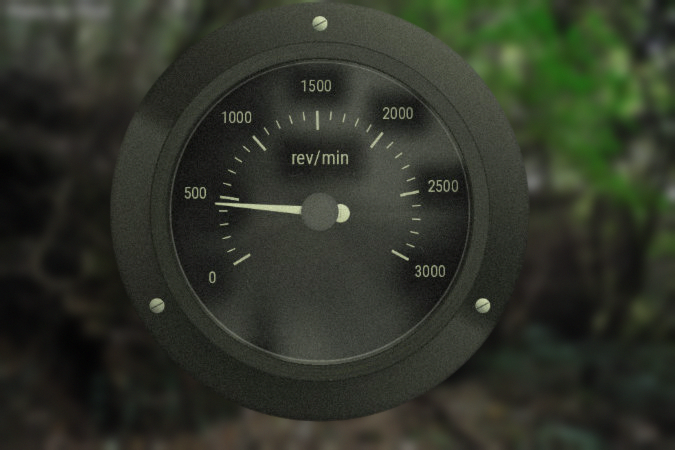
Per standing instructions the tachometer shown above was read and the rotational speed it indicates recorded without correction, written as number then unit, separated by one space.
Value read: 450 rpm
